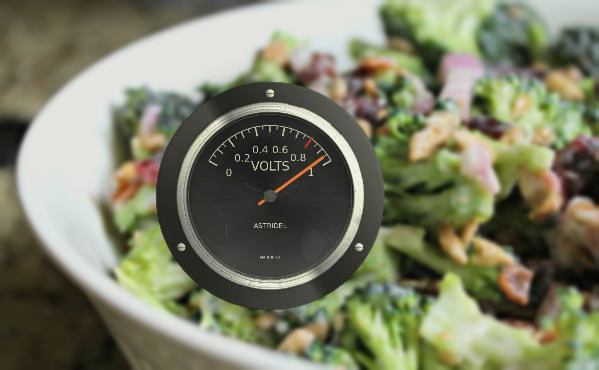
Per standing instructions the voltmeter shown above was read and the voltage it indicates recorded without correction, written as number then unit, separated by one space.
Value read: 0.95 V
